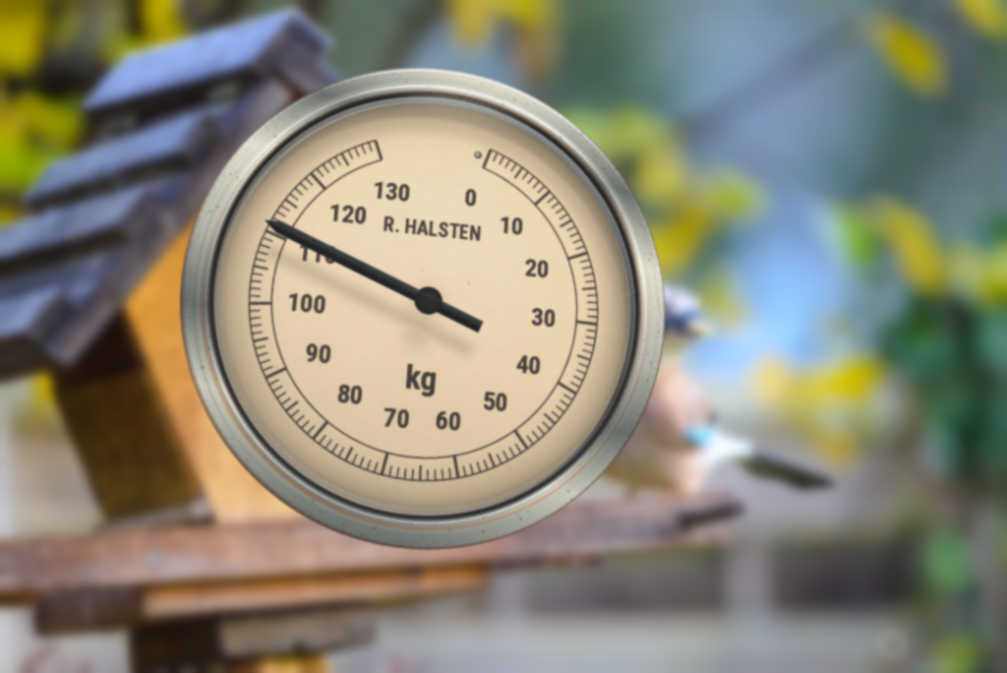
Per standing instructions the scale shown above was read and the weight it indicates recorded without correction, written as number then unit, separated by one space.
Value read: 111 kg
